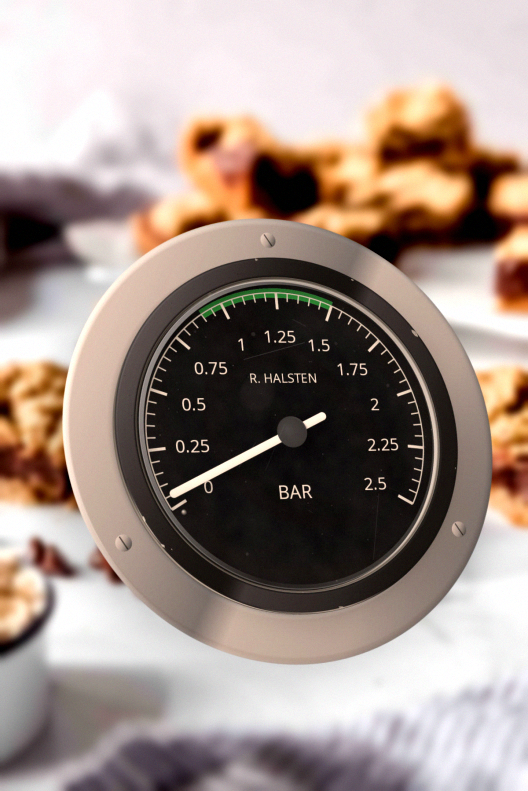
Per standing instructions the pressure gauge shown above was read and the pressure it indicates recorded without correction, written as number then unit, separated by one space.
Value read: 0.05 bar
